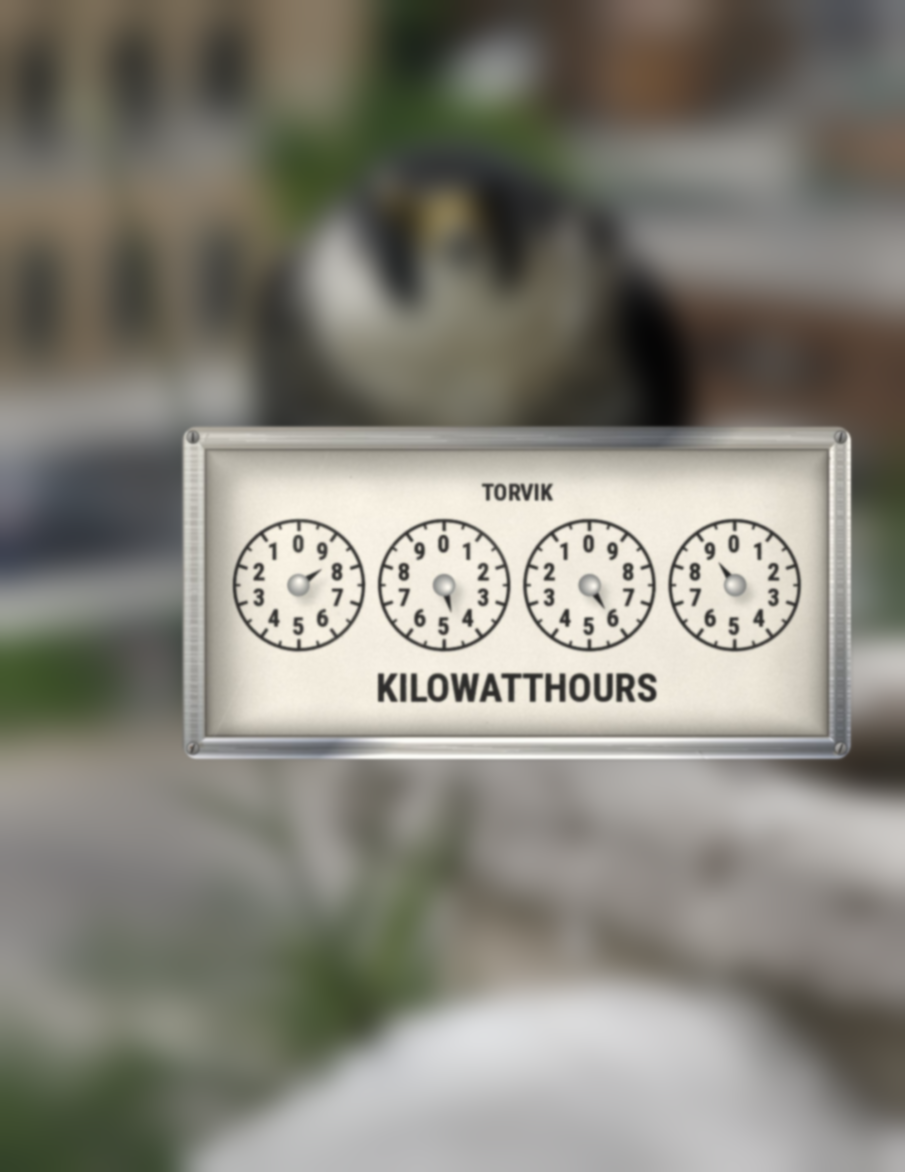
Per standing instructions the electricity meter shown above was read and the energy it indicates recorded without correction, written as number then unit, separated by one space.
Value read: 8459 kWh
